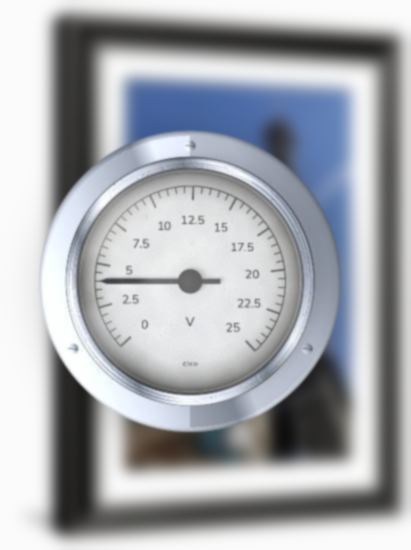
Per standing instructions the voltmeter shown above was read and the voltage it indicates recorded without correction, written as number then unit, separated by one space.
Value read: 4 V
